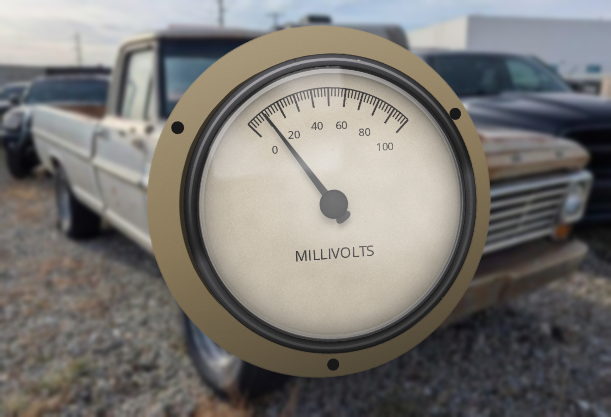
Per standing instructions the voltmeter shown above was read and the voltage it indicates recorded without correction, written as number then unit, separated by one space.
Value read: 10 mV
